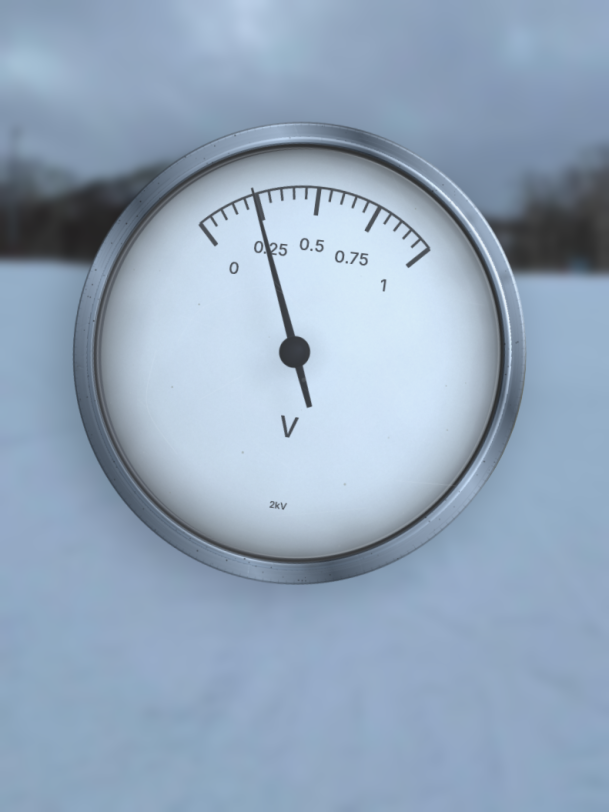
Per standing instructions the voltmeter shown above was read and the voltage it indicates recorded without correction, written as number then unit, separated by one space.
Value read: 0.25 V
